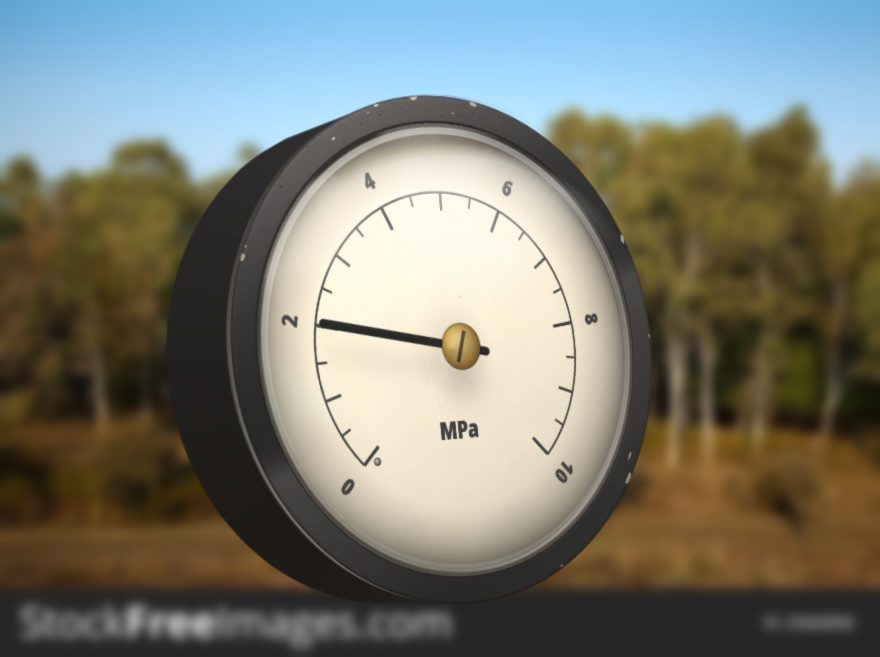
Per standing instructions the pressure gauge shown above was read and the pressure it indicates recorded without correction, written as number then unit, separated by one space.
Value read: 2 MPa
